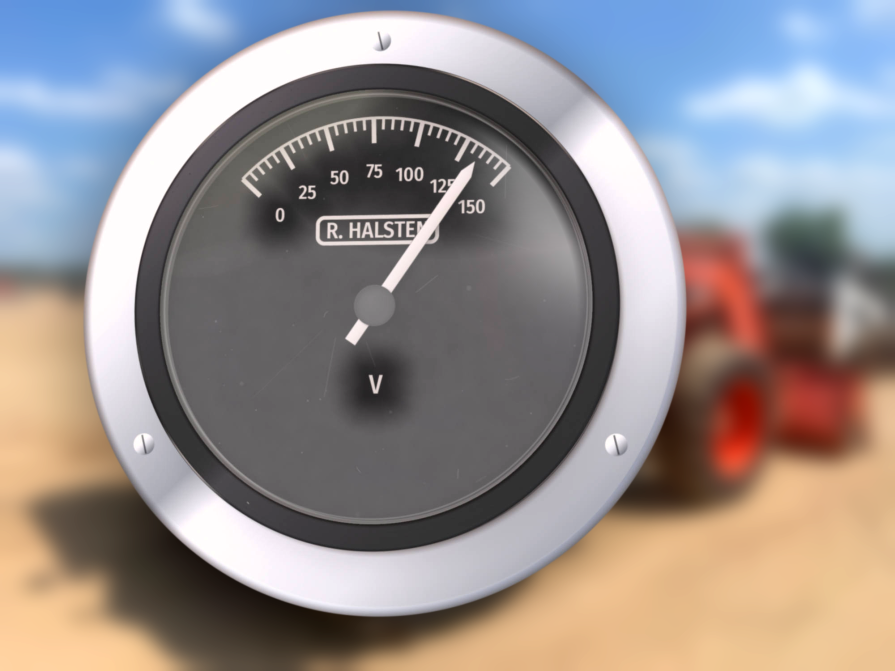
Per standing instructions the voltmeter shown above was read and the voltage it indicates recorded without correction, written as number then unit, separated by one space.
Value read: 135 V
